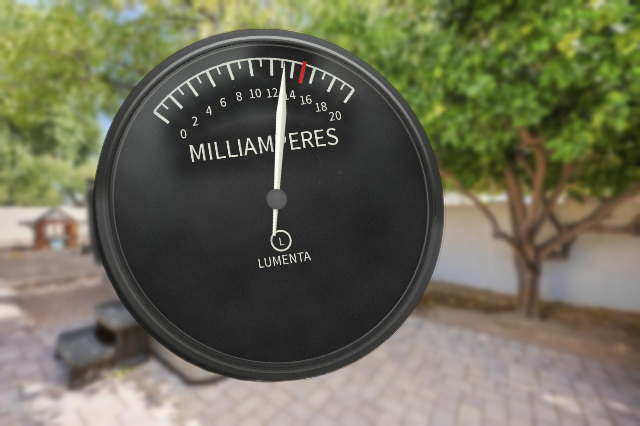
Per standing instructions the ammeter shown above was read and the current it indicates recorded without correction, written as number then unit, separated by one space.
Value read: 13 mA
